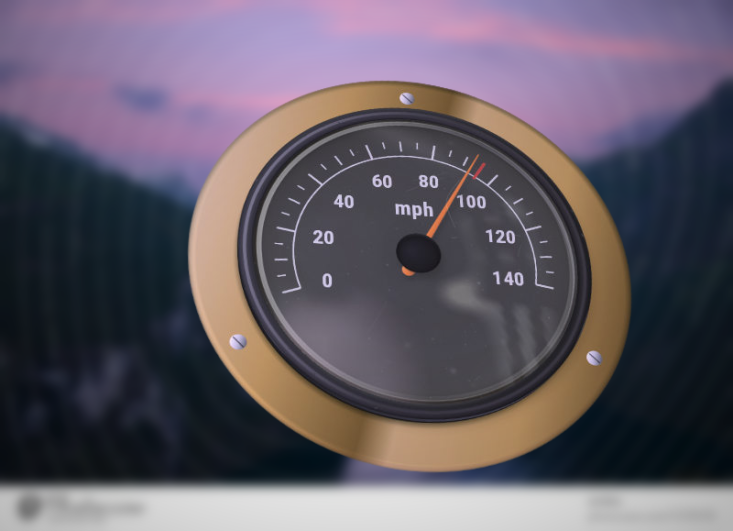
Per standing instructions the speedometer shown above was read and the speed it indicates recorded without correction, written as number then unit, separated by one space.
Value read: 92.5 mph
